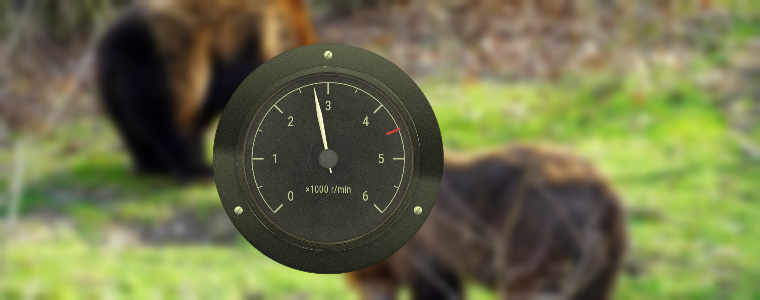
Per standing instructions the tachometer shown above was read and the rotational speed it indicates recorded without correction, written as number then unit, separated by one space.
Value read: 2750 rpm
